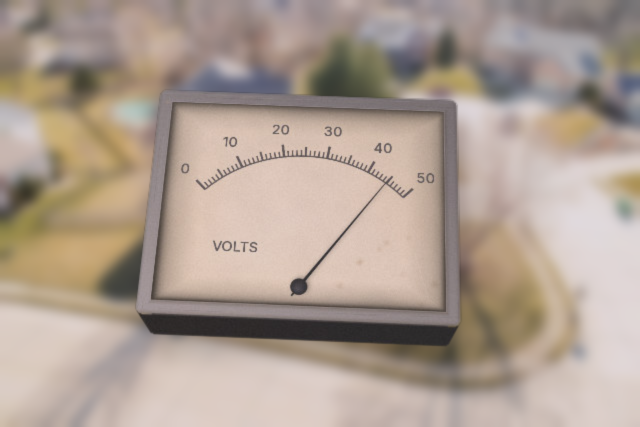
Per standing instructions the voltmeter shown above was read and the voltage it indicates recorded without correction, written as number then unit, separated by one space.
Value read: 45 V
